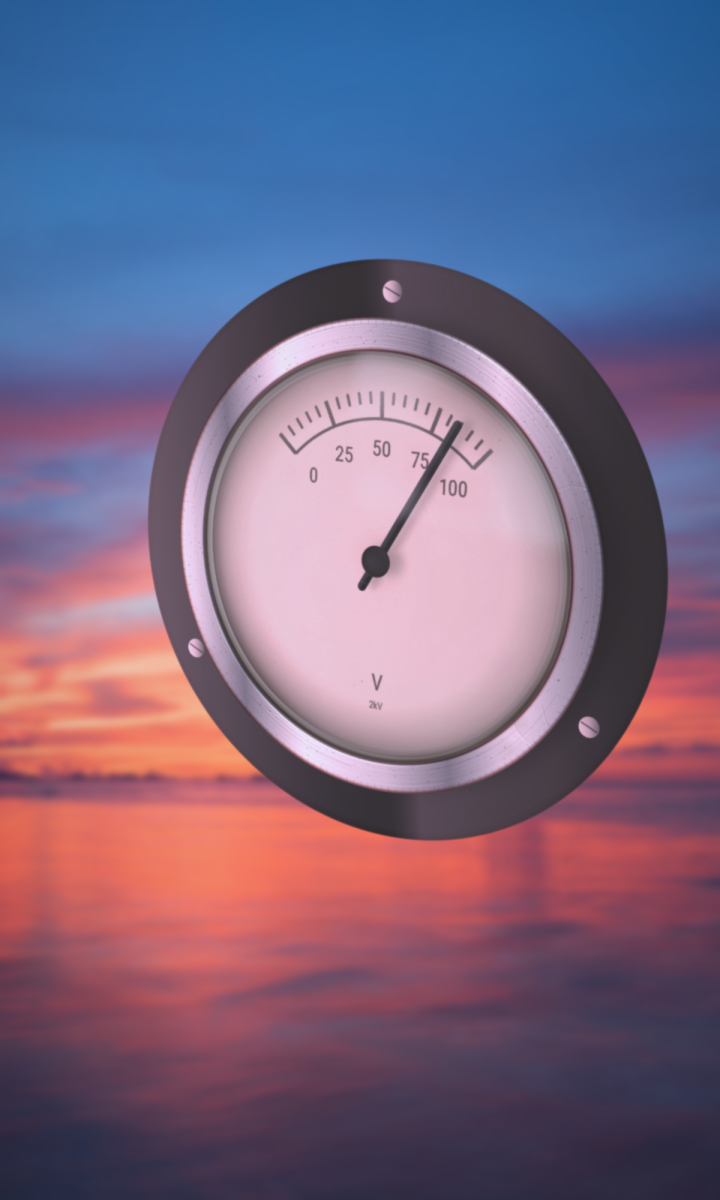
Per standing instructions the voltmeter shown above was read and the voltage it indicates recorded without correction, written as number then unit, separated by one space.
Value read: 85 V
